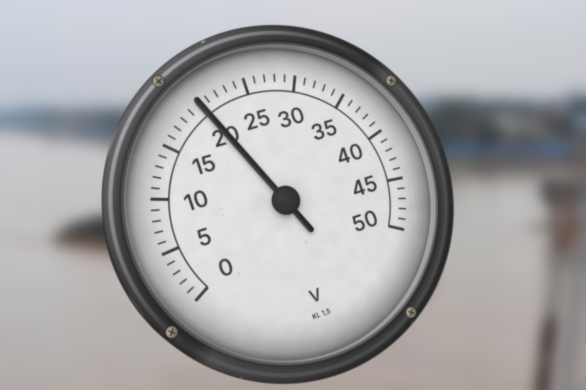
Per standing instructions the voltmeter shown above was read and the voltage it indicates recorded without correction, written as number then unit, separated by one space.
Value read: 20 V
